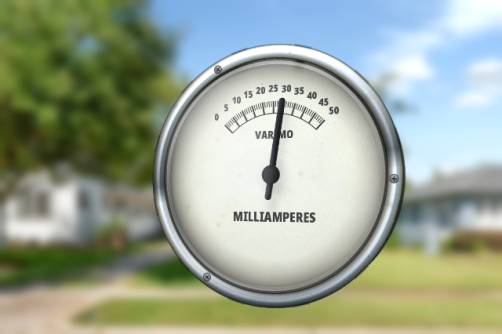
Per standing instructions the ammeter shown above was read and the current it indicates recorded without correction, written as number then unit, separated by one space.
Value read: 30 mA
